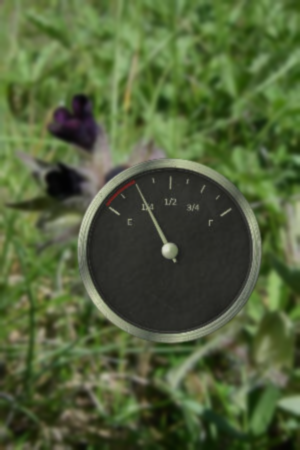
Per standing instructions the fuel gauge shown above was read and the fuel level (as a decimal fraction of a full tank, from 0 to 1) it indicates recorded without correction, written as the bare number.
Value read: 0.25
